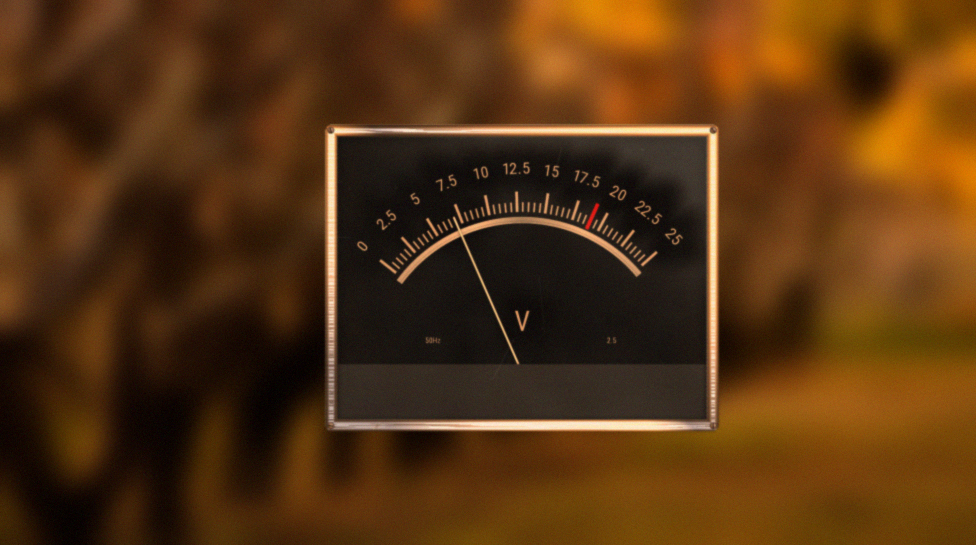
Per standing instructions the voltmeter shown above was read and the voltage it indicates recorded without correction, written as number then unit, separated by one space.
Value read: 7 V
